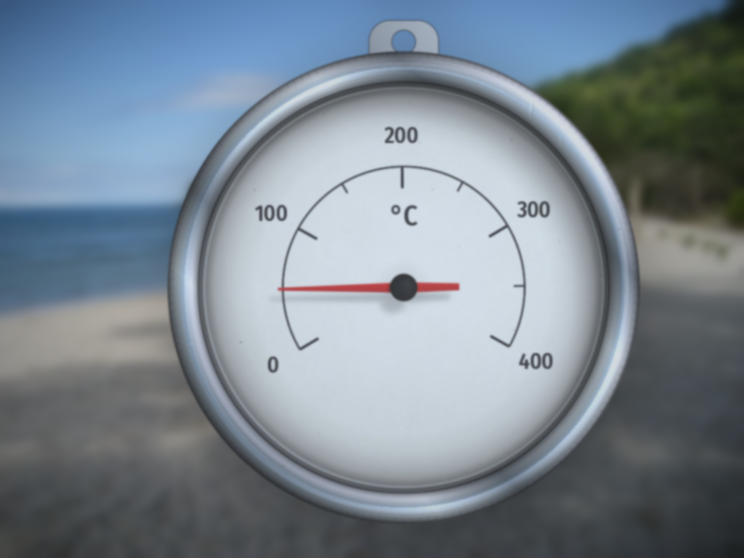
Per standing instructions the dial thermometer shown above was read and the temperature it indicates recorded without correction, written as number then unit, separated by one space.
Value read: 50 °C
